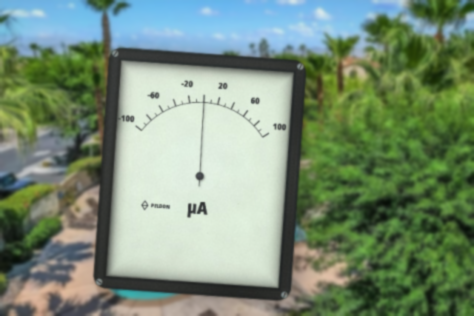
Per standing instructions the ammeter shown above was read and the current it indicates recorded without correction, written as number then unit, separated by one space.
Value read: 0 µA
